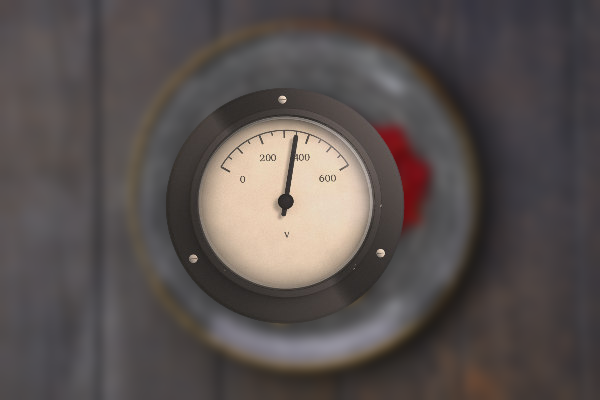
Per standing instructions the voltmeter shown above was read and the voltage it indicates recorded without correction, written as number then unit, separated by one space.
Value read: 350 V
